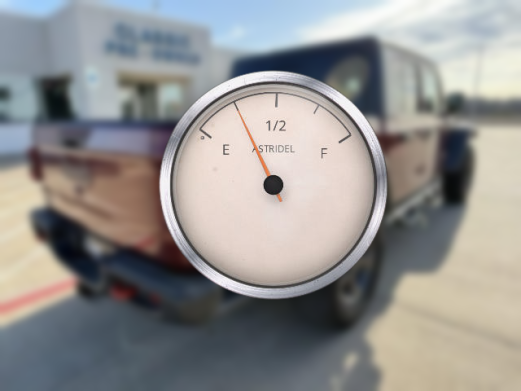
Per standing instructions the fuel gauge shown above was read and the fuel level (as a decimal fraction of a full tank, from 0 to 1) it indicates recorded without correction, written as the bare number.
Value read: 0.25
